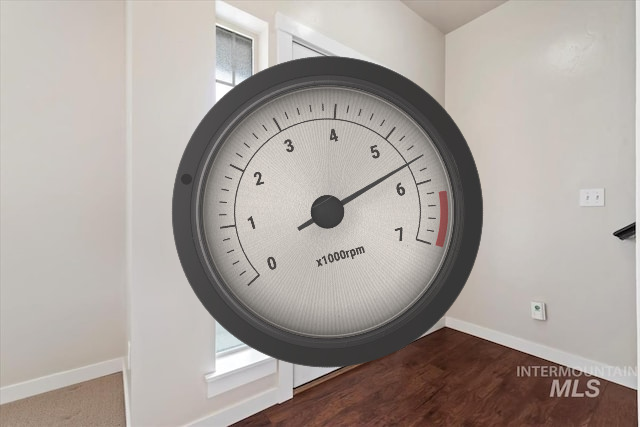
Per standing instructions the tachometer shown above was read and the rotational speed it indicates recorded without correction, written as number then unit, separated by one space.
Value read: 5600 rpm
